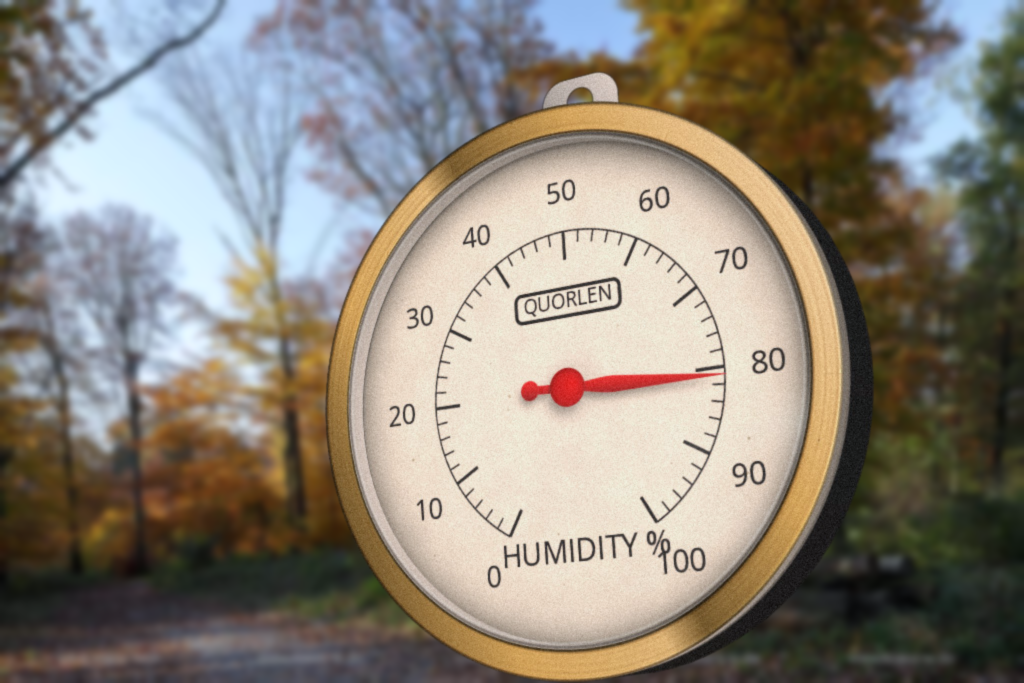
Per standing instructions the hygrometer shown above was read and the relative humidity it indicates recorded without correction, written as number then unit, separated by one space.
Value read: 81 %
